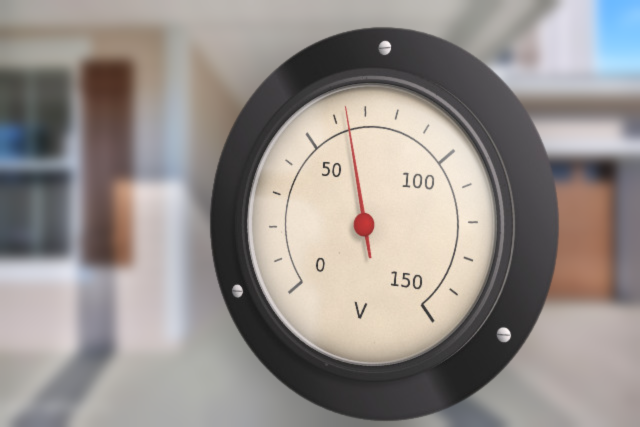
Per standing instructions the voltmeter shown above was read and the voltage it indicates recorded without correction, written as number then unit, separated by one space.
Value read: 65 V
